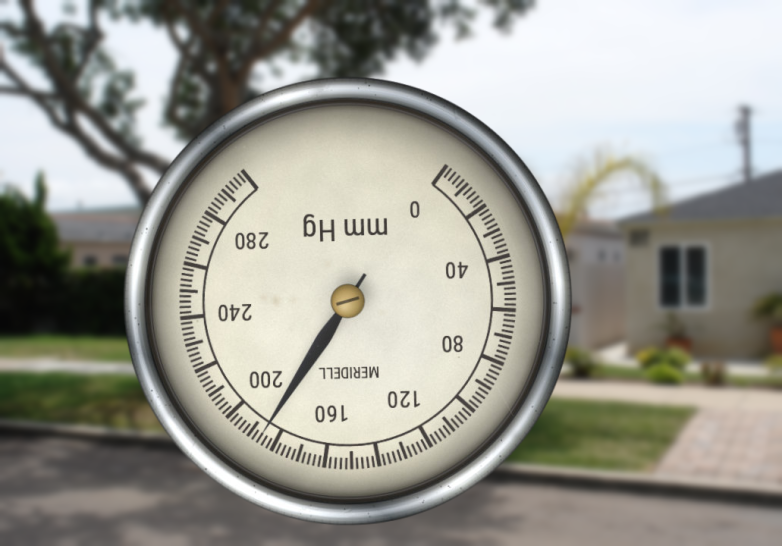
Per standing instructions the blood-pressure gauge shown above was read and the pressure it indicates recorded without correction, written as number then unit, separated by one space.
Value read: 186 mmHg
